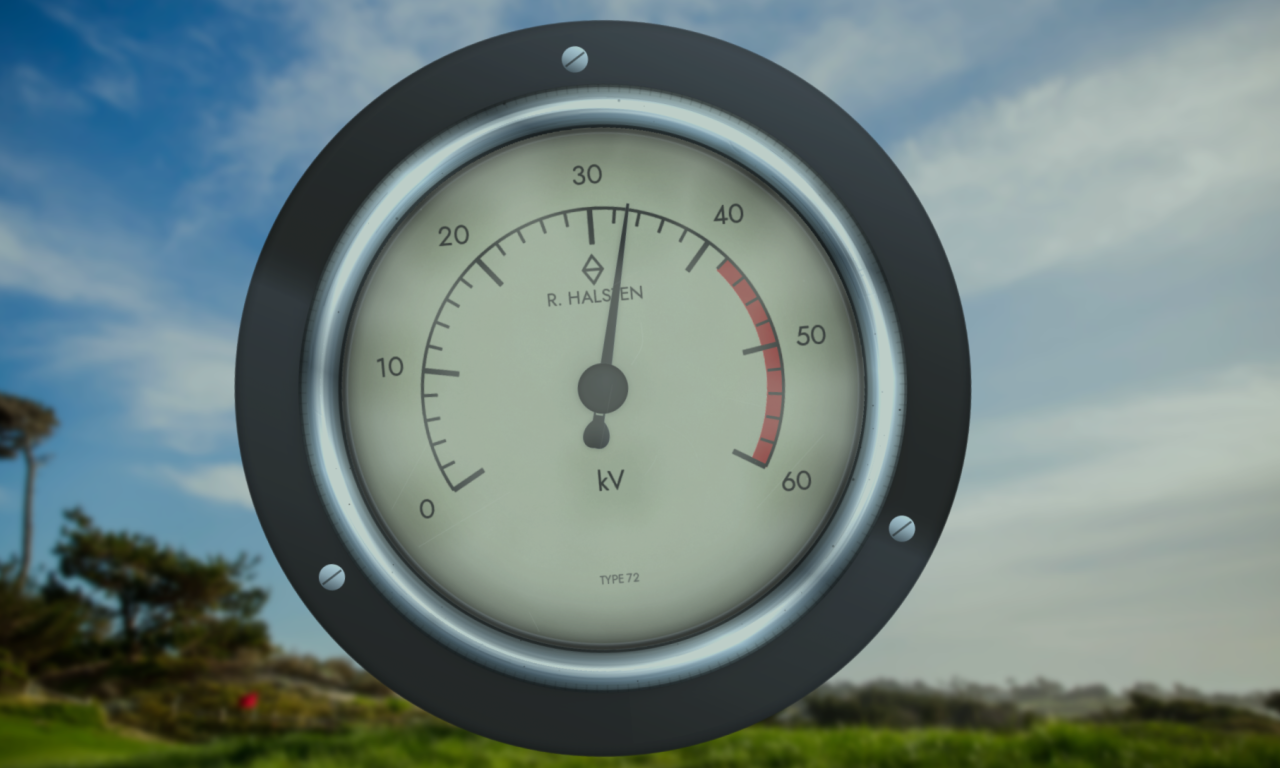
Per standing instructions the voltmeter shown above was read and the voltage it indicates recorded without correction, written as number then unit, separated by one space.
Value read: 33 kV
